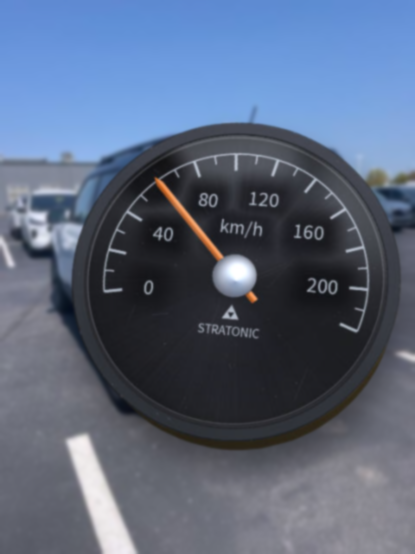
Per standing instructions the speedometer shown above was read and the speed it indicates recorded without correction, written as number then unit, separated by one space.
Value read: 60 km/h
